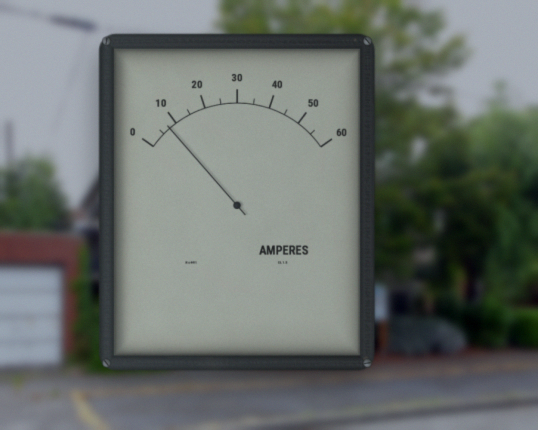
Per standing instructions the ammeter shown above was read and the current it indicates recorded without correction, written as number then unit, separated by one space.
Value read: 7.5 A
